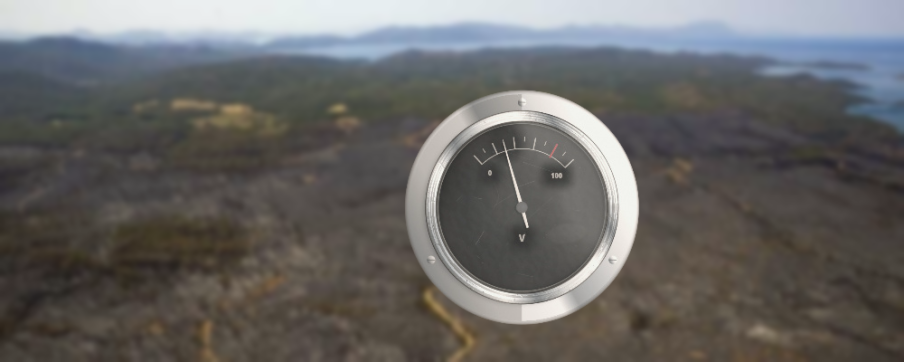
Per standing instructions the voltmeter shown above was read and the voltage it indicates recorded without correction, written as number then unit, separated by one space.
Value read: 30 V
